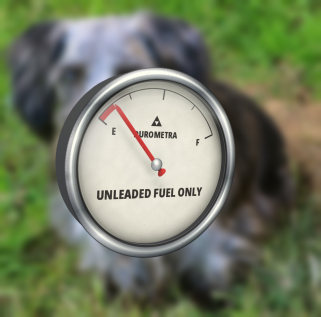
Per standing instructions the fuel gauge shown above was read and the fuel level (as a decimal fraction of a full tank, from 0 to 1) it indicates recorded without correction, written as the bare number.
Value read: 0.125
